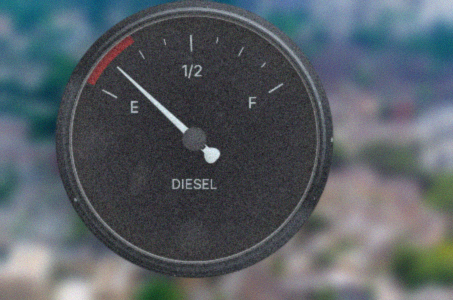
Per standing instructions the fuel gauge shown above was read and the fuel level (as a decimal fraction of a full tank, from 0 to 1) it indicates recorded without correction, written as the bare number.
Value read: 0.125
